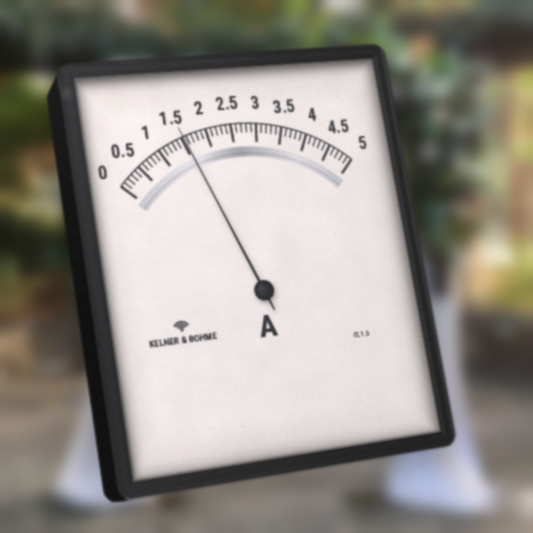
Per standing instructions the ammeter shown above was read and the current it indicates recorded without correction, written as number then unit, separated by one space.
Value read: 1.5 A
